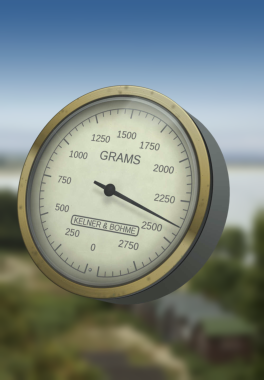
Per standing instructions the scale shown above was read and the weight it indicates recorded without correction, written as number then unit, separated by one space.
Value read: 2400 g
